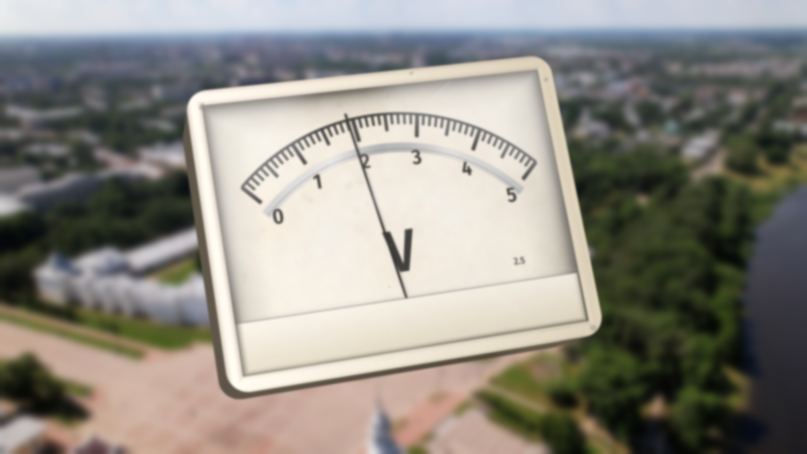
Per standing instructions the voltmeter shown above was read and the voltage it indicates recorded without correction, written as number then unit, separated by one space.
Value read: 1.9 V
